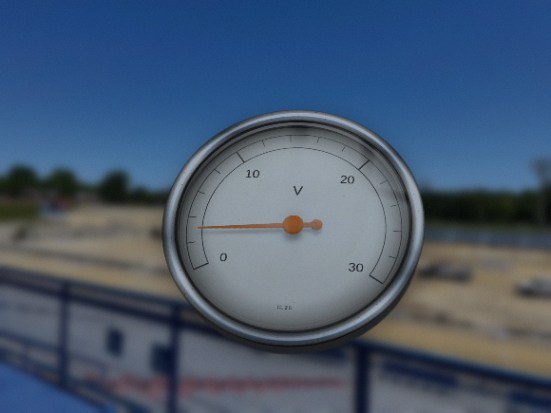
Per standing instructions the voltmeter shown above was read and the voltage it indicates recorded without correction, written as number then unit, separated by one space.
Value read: 3 V
